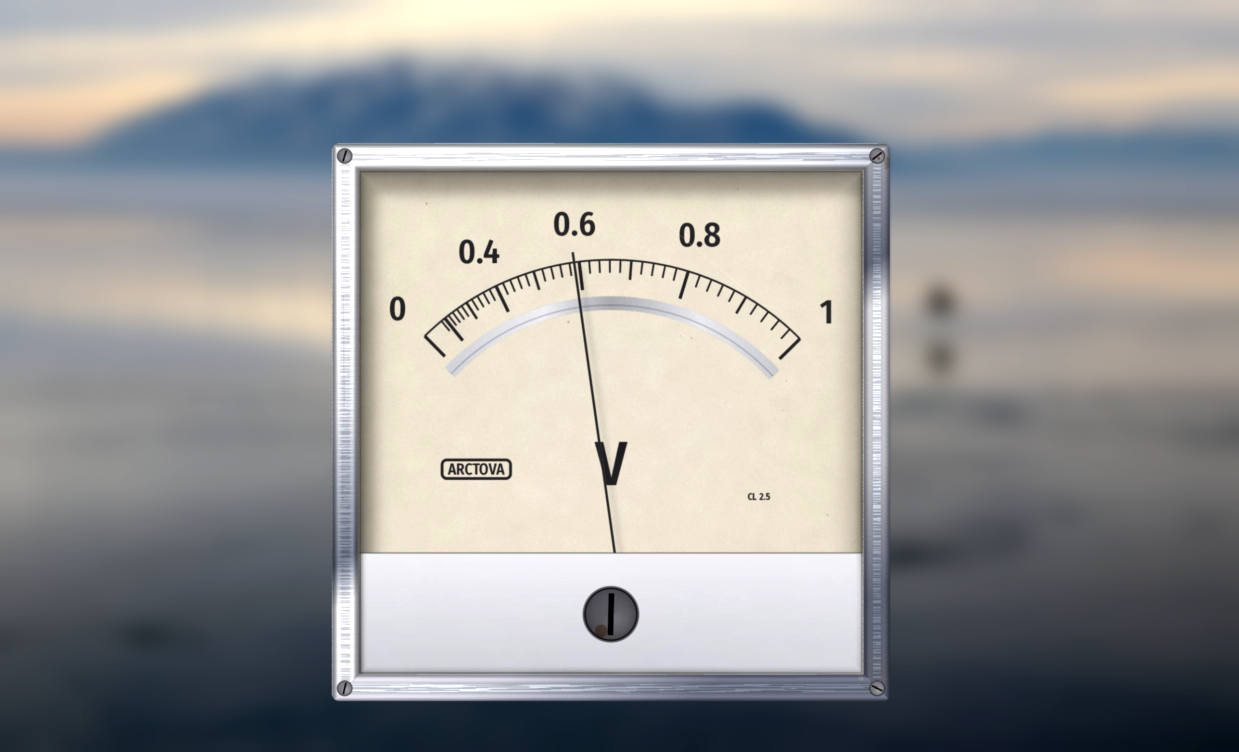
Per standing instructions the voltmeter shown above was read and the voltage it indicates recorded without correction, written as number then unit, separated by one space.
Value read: 0.59 V
